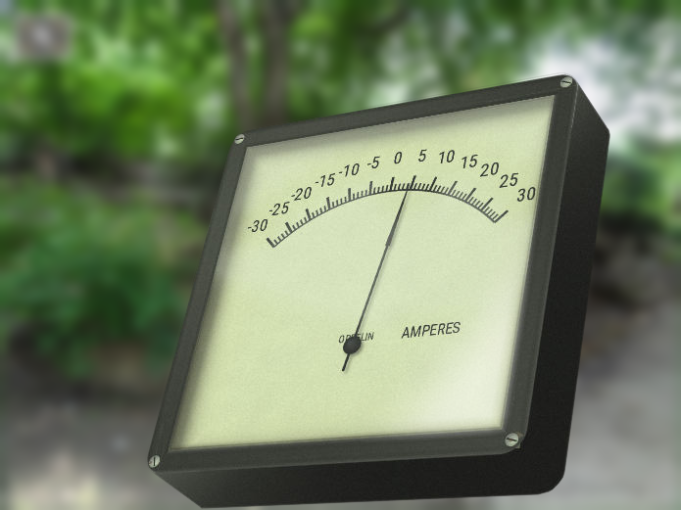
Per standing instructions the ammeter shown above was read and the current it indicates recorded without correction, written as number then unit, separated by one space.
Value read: 5 A
